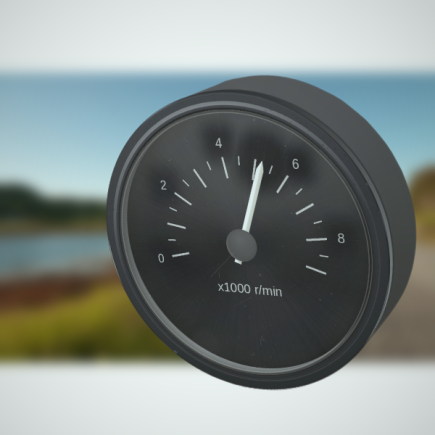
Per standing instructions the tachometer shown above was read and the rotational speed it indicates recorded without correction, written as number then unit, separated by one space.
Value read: 5250 rpm
